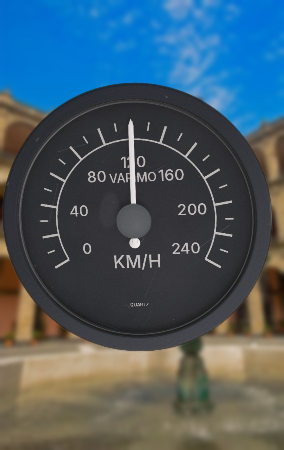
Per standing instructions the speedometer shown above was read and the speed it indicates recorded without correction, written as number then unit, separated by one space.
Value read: 120 km/h
